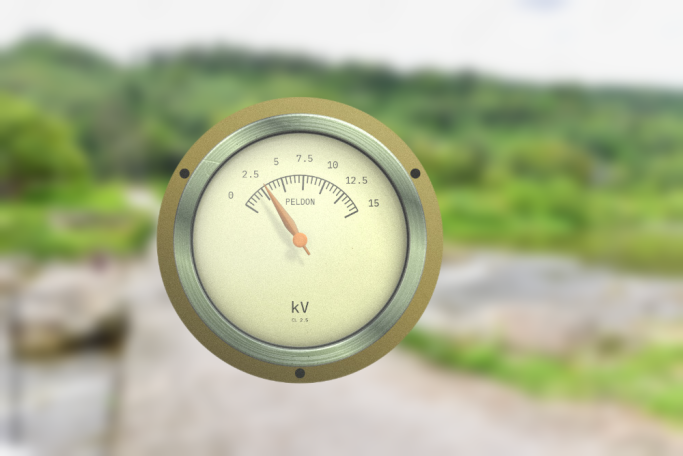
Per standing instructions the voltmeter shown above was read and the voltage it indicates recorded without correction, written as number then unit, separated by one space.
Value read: 3 kV
